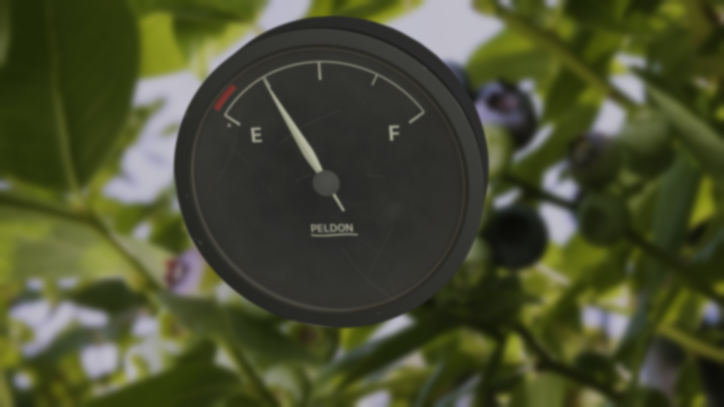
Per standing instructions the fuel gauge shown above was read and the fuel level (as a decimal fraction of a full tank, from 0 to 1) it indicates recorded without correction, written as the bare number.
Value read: 0.25
